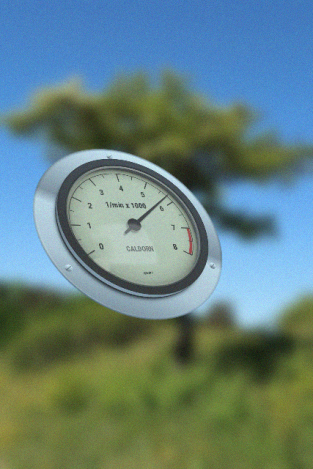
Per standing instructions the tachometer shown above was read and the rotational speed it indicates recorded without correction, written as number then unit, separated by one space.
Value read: 5750 rpm
